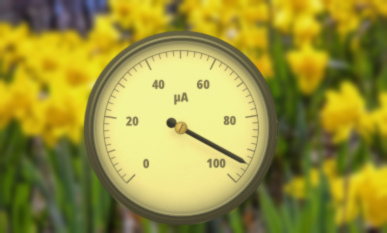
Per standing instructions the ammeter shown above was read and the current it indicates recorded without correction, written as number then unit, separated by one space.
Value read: 94 µA
